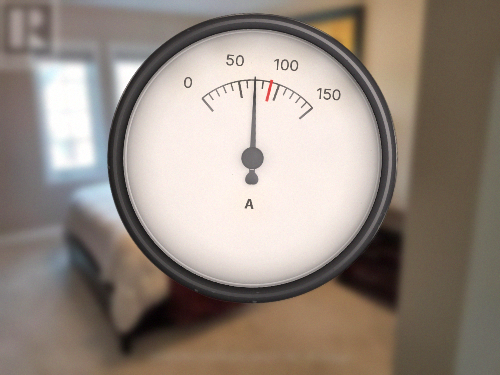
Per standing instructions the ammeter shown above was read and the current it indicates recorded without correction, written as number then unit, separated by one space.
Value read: 70 A
